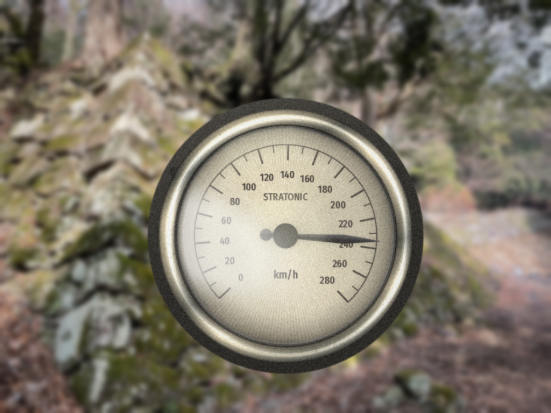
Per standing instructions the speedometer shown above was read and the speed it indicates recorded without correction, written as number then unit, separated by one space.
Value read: 235 km/h
